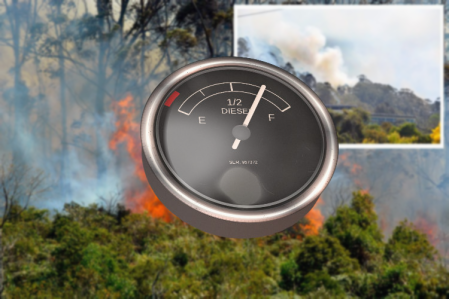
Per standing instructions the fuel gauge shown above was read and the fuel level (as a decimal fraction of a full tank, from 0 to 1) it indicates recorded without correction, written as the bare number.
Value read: 0.75
